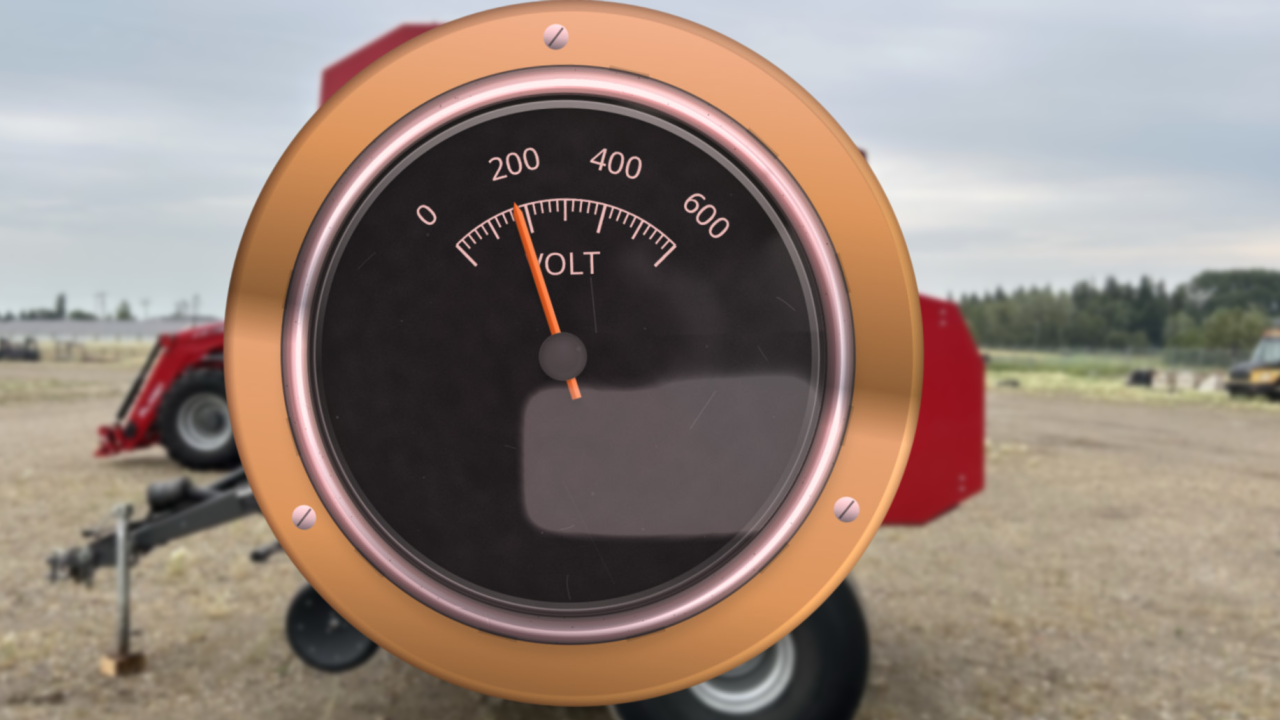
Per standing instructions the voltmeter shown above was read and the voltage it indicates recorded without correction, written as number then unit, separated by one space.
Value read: 180 V
